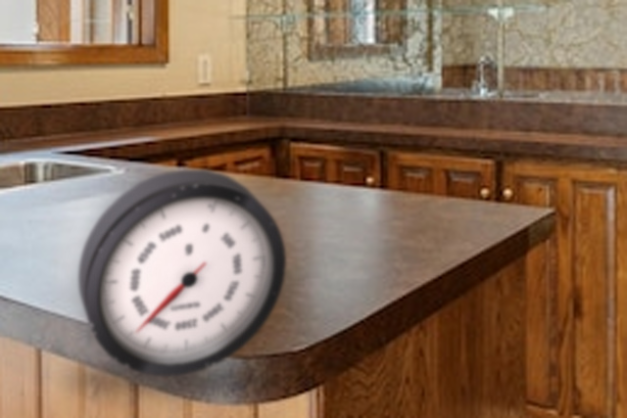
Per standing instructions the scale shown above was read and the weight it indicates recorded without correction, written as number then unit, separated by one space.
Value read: 3250 g
